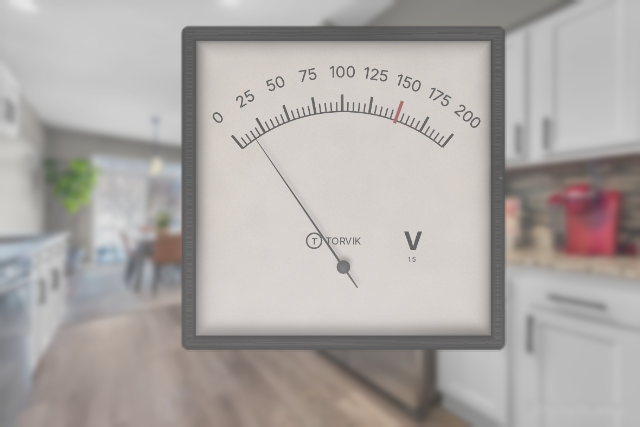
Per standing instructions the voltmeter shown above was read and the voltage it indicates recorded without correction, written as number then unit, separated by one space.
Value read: 15 V
